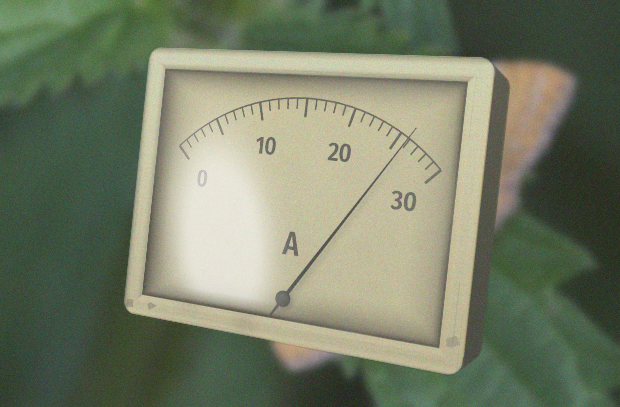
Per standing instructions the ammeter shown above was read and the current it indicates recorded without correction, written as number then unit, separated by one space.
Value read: 26 A
